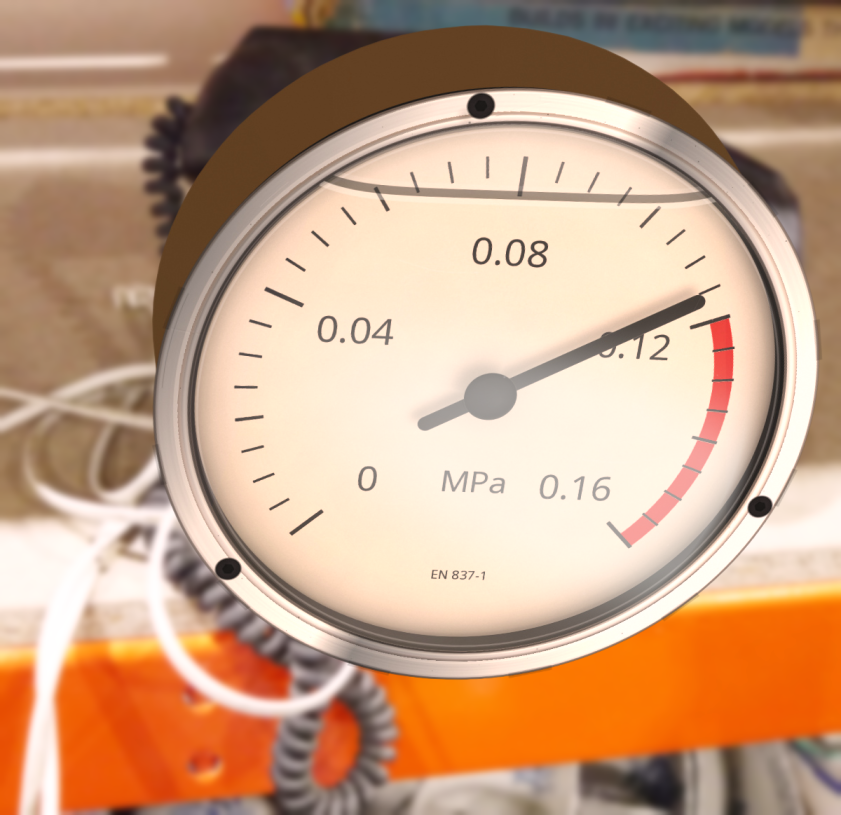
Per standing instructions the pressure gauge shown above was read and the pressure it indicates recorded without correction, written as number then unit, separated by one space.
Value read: 0.115 MPa
